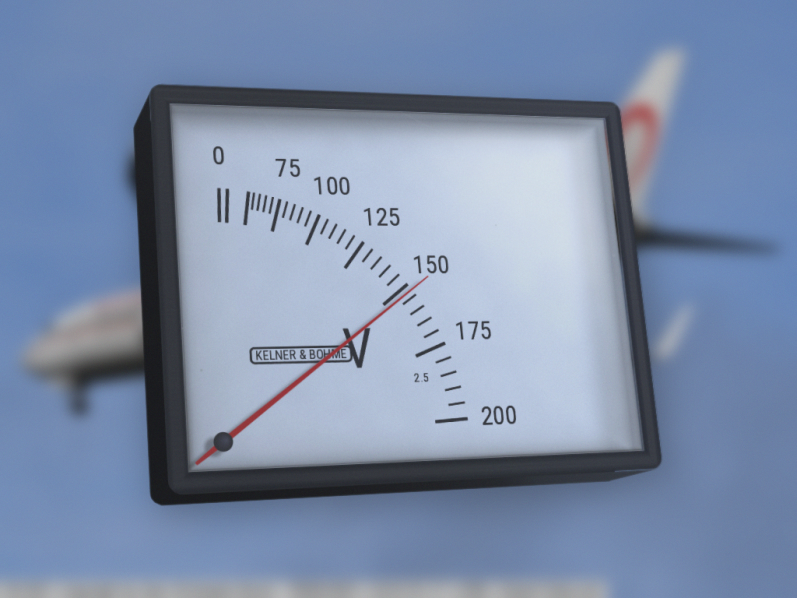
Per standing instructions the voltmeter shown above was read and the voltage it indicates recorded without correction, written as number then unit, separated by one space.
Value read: 152.5 V
